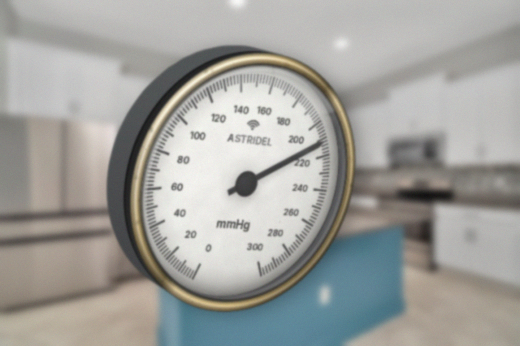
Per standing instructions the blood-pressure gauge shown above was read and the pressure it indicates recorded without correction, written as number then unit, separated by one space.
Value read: 210 mmHg
